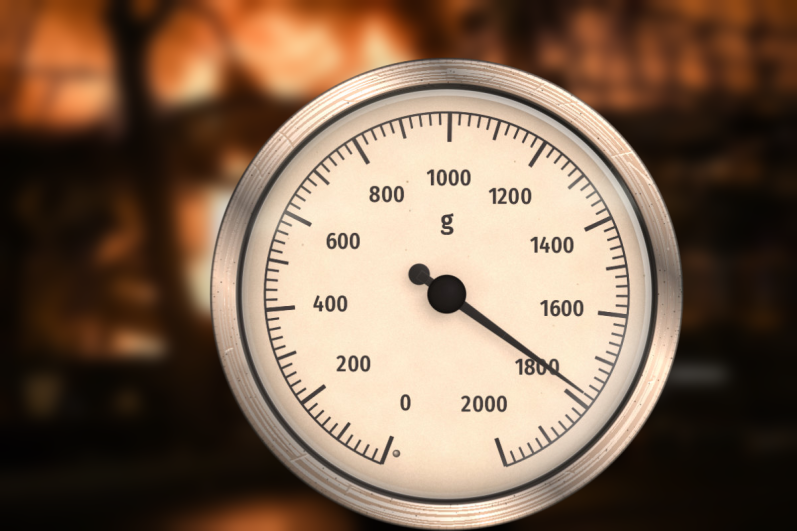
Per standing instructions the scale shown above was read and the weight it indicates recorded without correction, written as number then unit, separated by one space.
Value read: 1780 g
